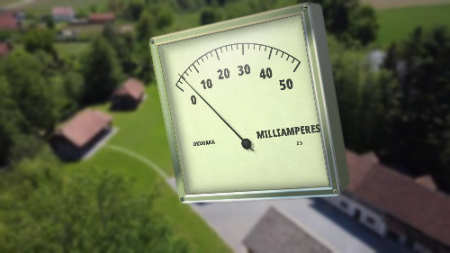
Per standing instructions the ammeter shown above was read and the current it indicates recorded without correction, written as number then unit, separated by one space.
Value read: 4 mA
